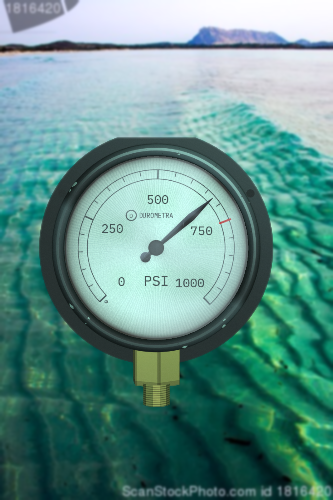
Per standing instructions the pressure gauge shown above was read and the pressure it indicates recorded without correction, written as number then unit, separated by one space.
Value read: 675 psi
